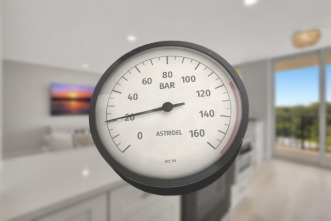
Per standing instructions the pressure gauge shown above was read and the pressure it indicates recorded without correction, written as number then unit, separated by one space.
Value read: 20 bar
